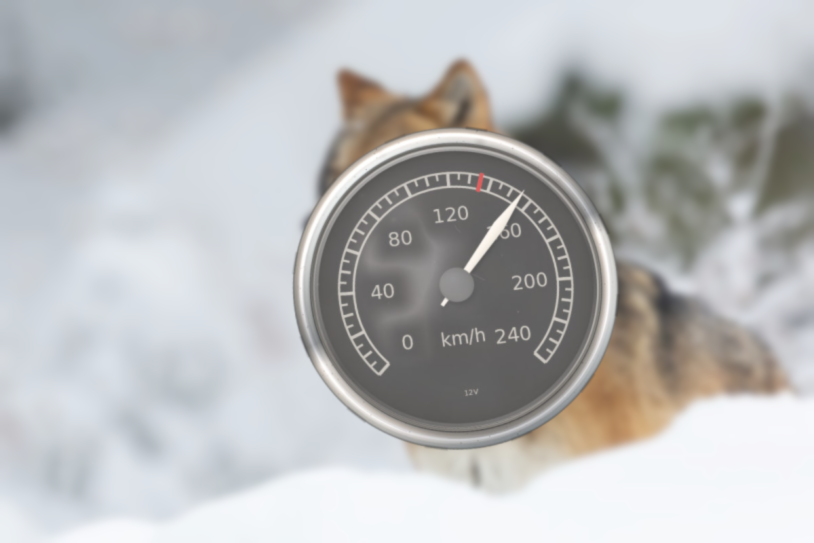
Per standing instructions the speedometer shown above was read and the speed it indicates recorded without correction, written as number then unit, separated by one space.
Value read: 155 km/h
